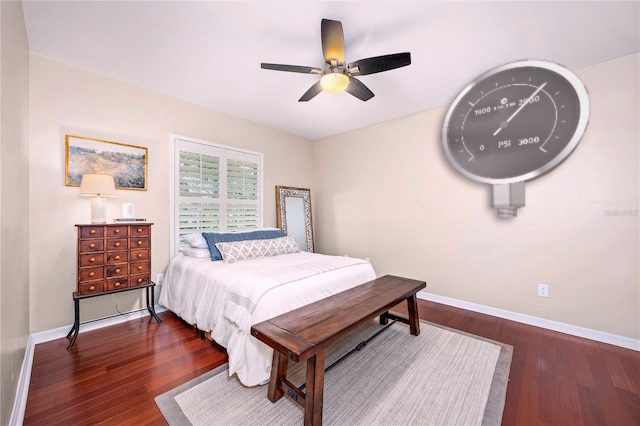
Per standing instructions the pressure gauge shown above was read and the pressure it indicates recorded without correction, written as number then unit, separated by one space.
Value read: 2000 psi
